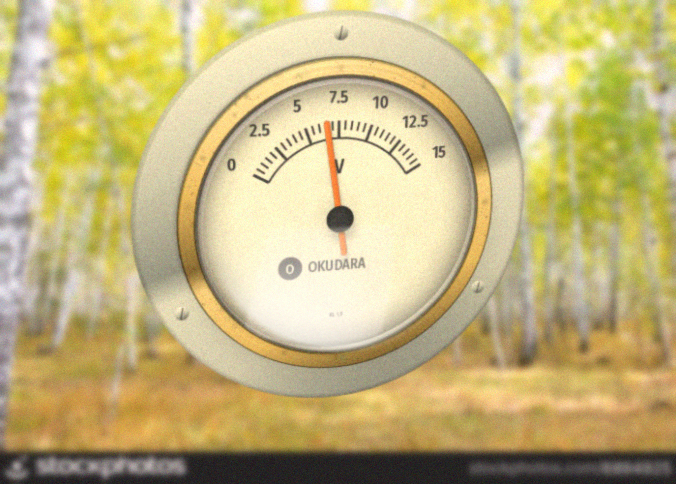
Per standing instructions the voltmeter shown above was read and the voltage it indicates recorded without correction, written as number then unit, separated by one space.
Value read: 6.5 V
